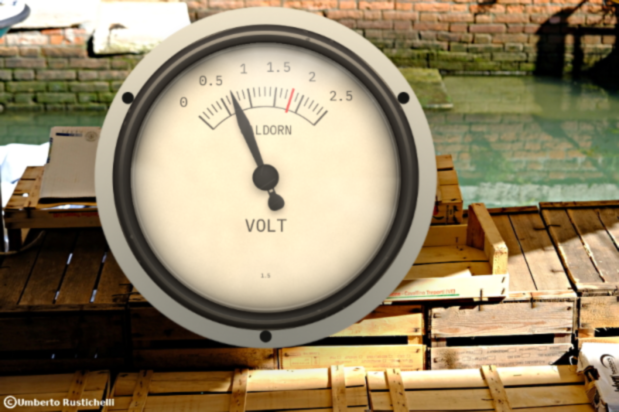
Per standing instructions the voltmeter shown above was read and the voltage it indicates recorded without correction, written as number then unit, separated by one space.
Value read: 0.7 V
